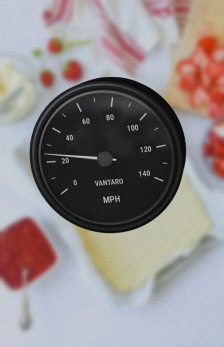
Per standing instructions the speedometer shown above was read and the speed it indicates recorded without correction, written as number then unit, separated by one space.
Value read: 25 mph
